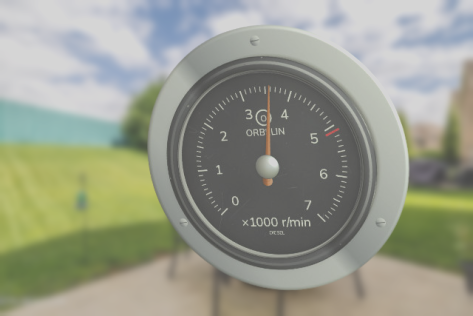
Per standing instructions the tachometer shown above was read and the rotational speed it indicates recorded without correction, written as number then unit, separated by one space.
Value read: 3600 rpm
